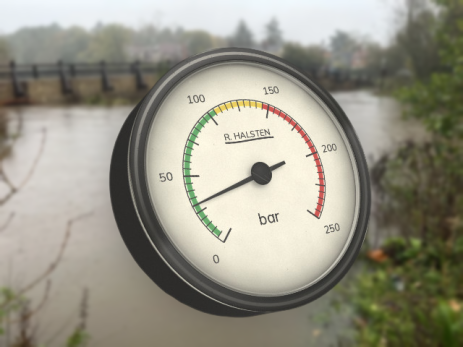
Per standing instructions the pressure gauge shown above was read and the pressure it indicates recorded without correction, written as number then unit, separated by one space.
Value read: 30 bar
